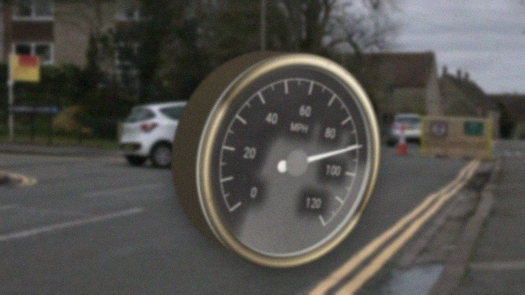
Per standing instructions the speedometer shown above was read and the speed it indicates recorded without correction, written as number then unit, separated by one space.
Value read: 90 mph
